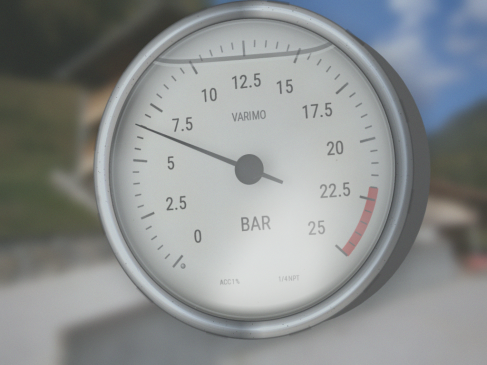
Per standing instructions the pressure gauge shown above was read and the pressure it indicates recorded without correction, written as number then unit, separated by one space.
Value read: 6.5 bar
